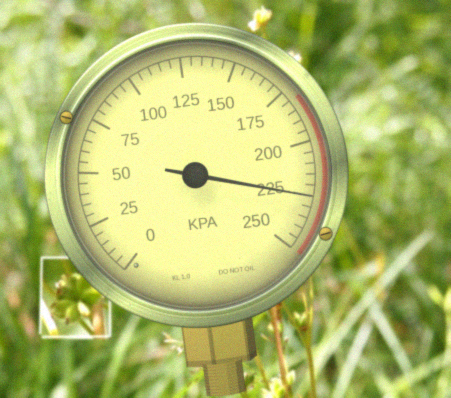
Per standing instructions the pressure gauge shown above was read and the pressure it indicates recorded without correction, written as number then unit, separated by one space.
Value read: 225 kPa
